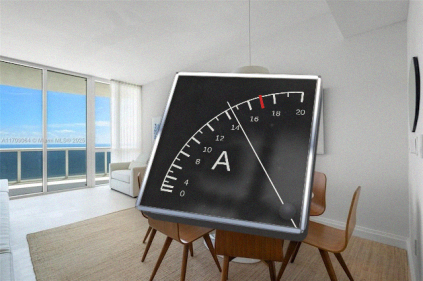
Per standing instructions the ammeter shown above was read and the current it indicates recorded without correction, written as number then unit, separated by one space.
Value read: 14.5 A
